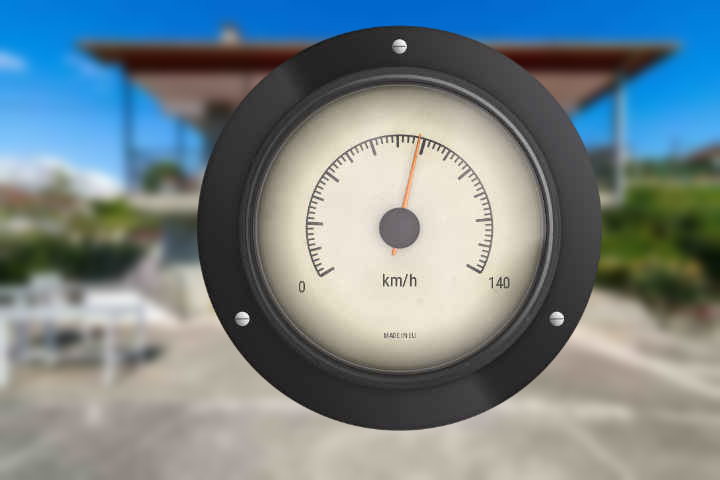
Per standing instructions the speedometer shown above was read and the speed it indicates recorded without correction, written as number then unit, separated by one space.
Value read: 78 km/h
